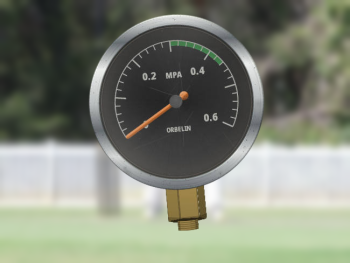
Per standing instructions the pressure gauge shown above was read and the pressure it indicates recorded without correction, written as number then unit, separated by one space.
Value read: 0 MPa
